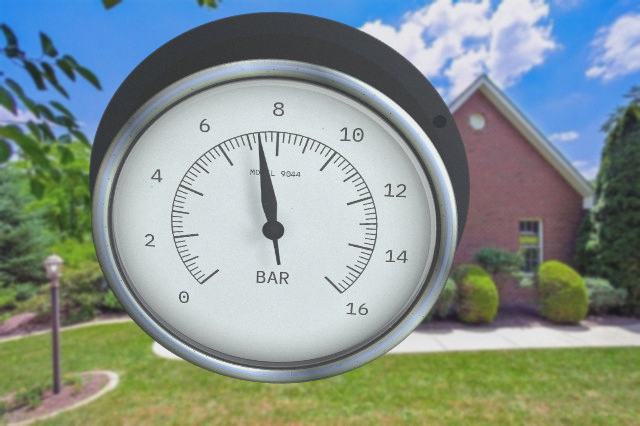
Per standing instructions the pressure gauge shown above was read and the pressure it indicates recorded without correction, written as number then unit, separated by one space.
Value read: 7.4 bar
